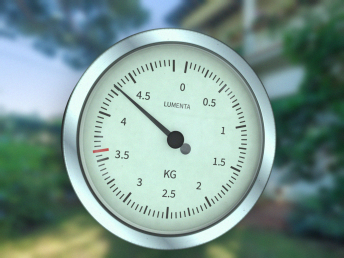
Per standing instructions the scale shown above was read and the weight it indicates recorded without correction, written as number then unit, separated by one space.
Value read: 4.3 kg
